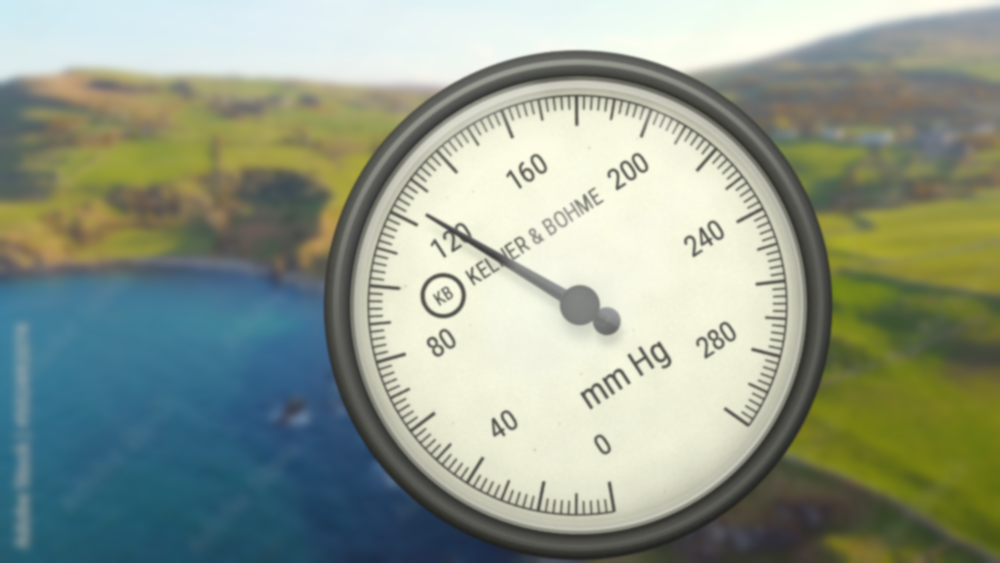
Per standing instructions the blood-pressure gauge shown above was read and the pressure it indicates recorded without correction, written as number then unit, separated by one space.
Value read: 124 mmHg
